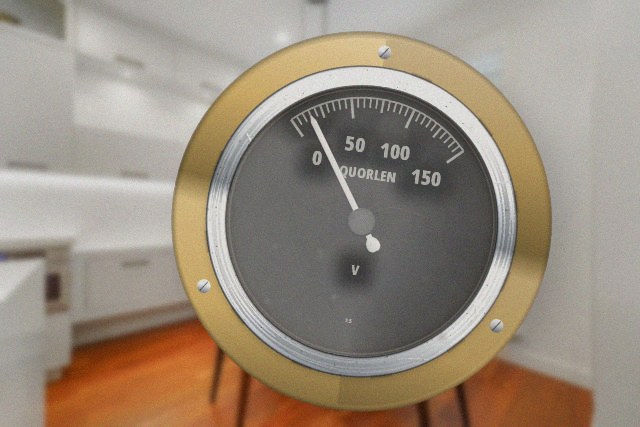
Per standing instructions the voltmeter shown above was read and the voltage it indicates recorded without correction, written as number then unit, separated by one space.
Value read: 15 V
